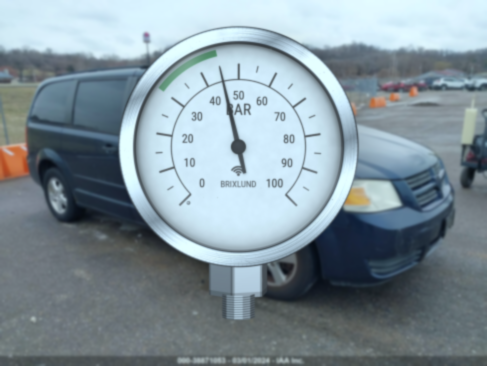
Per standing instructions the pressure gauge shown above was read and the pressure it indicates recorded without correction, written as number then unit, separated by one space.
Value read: 45 bar
